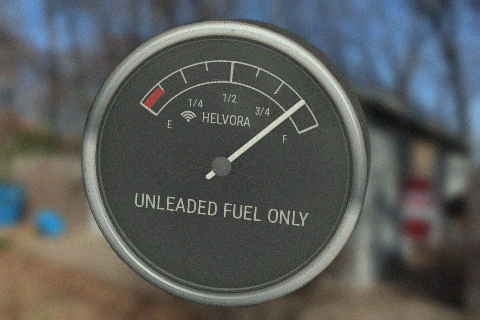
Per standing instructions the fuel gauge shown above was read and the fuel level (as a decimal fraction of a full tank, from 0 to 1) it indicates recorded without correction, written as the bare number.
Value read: 0.875
